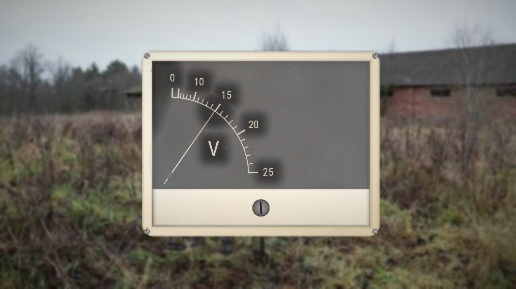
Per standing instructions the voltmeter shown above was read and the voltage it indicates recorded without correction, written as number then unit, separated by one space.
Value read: 15 V
